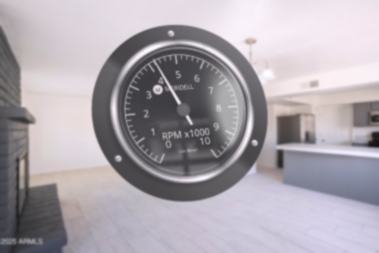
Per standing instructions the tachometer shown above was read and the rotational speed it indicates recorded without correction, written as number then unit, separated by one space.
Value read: 4200 rpm
